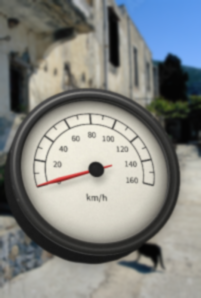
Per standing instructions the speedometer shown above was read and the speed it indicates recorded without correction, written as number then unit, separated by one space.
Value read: 0 km/h
